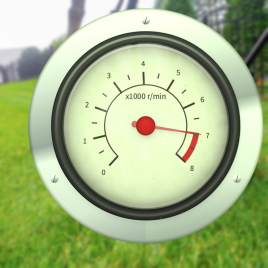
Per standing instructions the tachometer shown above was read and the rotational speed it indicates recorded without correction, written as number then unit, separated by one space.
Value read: 7000 rpm
